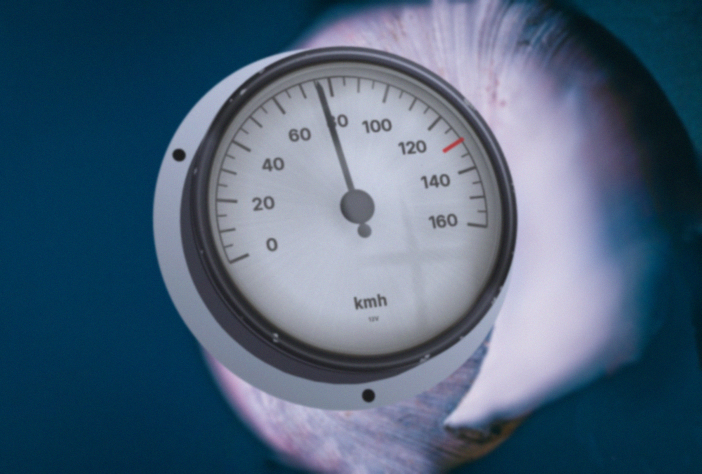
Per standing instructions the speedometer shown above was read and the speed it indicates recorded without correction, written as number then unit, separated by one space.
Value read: 75 km/h
